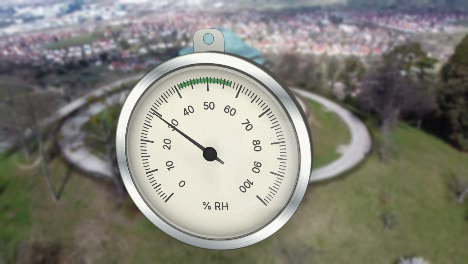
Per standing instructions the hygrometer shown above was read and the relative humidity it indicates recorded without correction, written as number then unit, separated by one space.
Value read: 30 %
